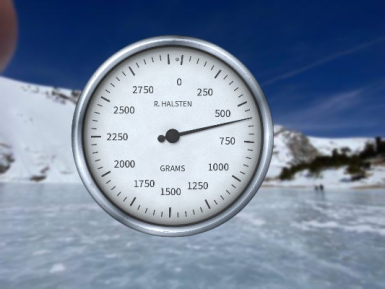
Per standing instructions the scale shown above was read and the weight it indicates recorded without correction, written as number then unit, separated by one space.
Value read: 600 g
